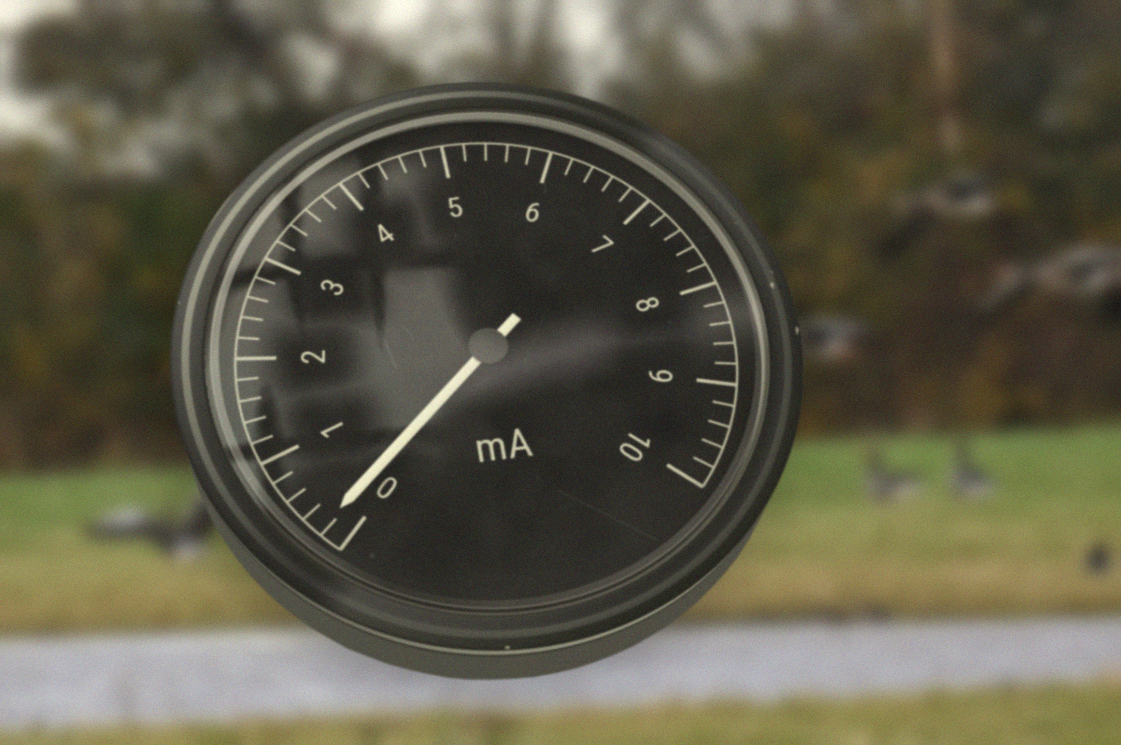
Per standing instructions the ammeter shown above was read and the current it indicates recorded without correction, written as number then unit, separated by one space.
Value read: 0.2 mA
